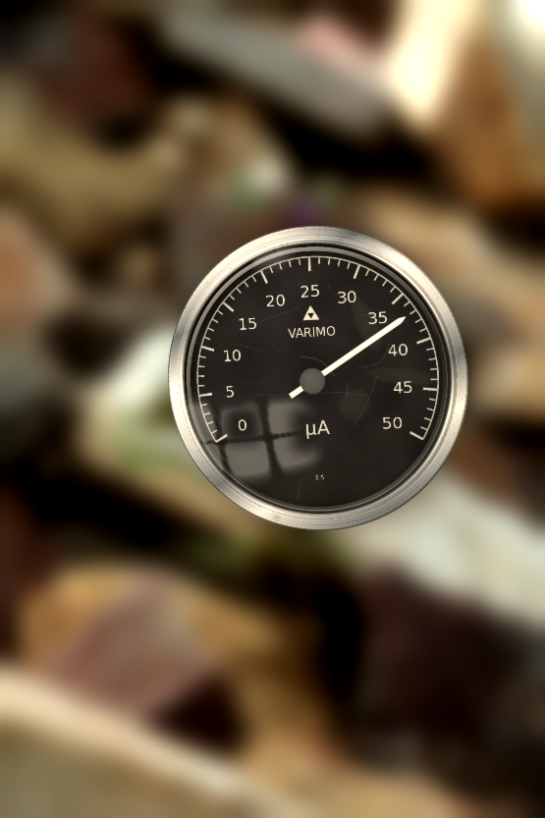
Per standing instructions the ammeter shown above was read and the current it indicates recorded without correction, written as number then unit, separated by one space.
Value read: 37 µA
